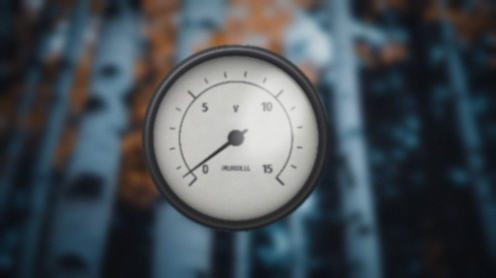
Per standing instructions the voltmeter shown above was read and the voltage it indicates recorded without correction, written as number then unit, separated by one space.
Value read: 0.5 V
